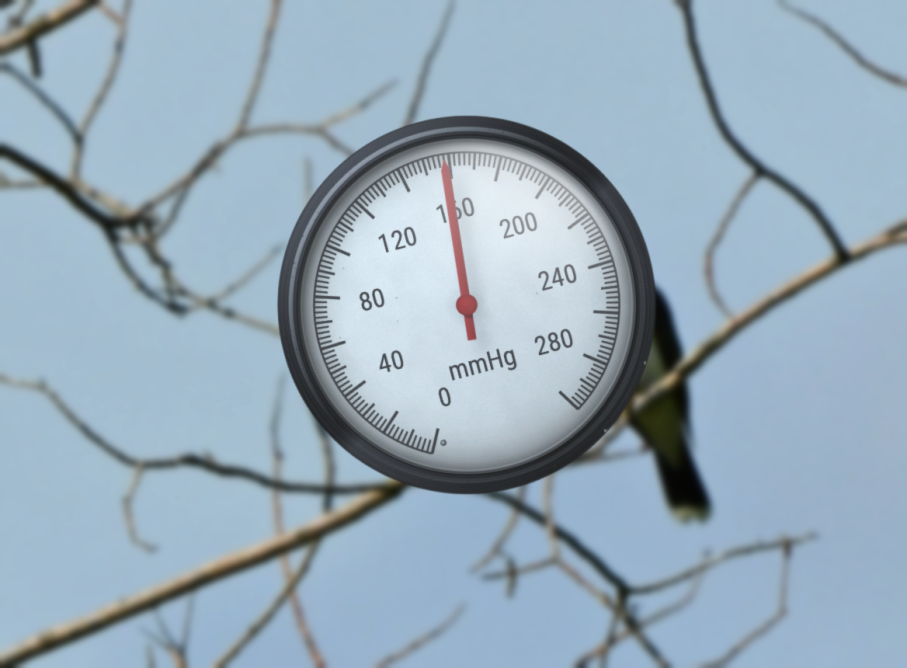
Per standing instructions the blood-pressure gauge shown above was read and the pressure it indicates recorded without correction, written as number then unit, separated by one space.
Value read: 158 mmHg
